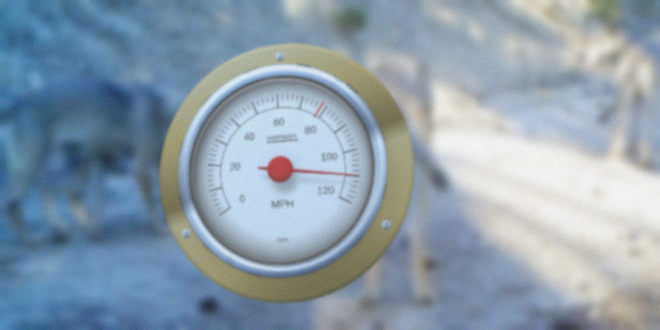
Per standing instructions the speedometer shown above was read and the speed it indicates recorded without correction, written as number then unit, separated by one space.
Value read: 110 mph
